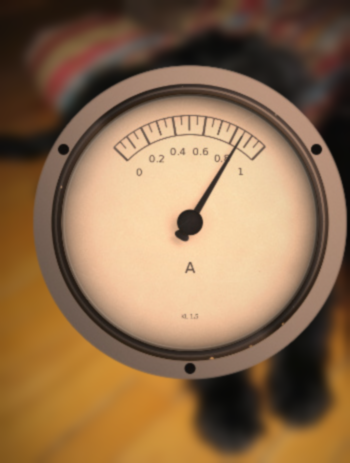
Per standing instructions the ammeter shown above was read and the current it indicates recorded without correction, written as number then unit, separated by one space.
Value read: 0.85 A
